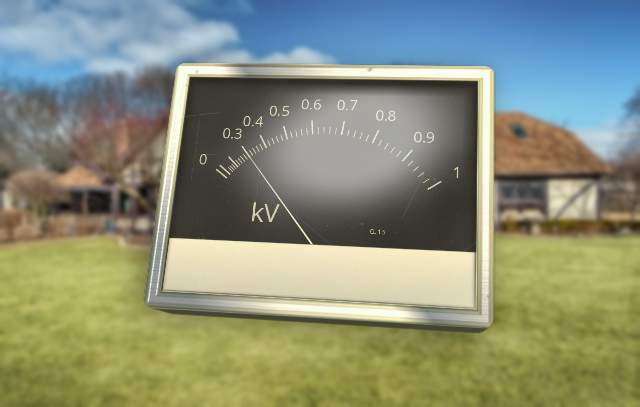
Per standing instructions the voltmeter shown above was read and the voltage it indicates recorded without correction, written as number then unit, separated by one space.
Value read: 0.3 kV
